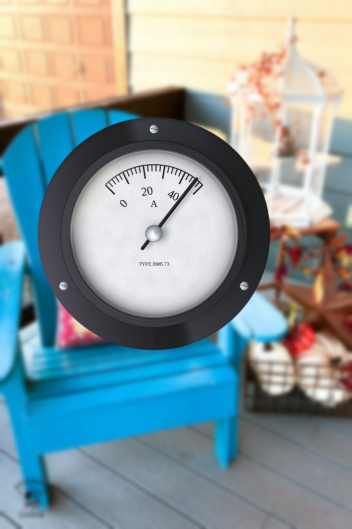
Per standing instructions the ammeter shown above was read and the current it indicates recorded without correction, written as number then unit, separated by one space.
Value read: 46 A
